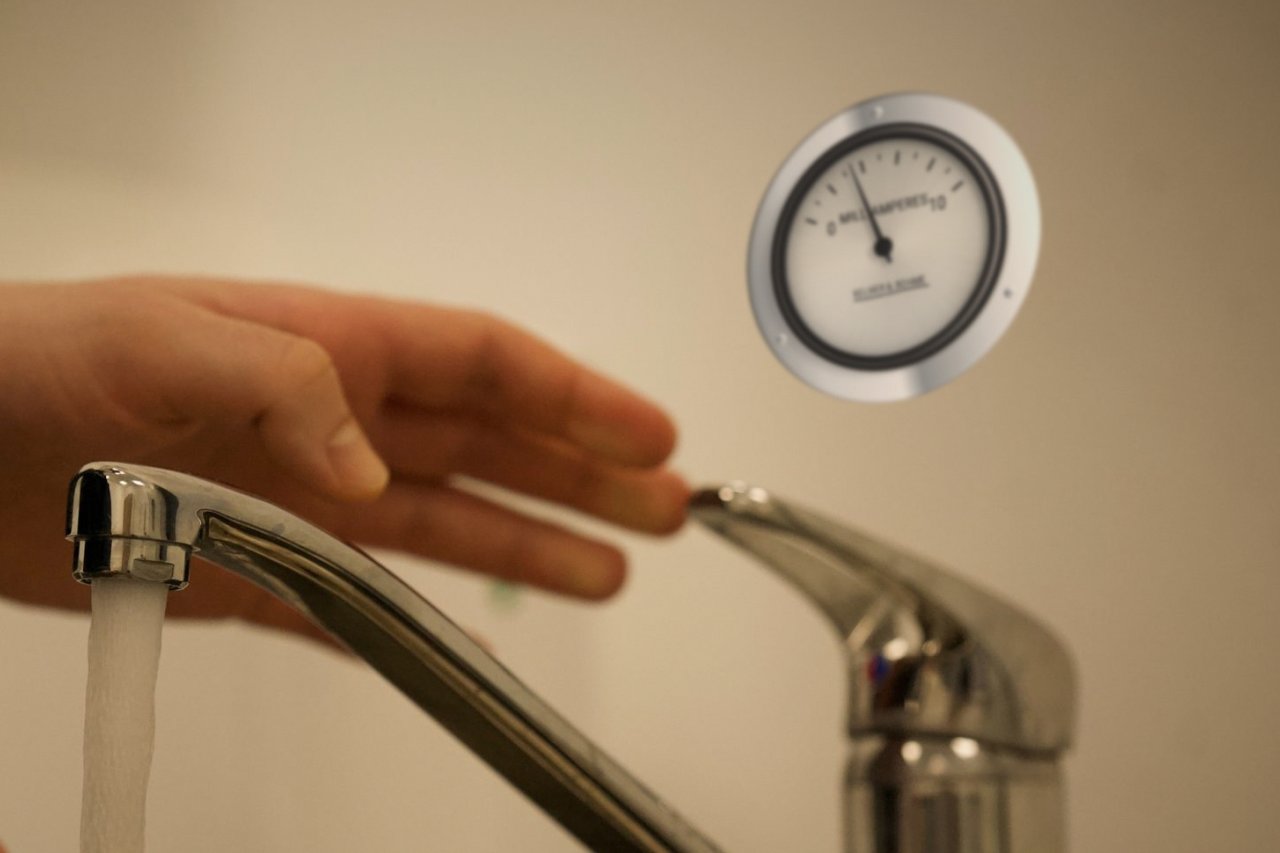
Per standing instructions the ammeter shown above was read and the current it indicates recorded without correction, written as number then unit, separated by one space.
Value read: 3.5 mA
